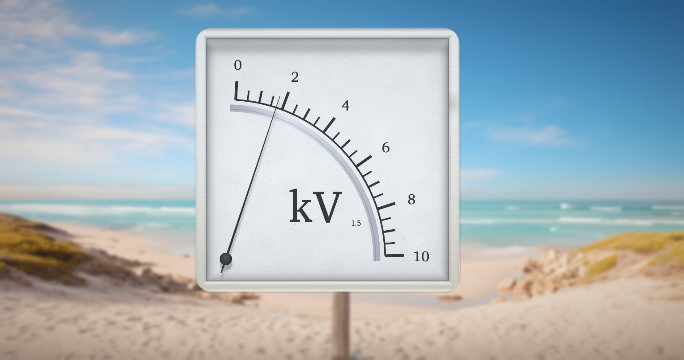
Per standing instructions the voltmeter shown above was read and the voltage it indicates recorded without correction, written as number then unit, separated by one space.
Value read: 1.75 kV
